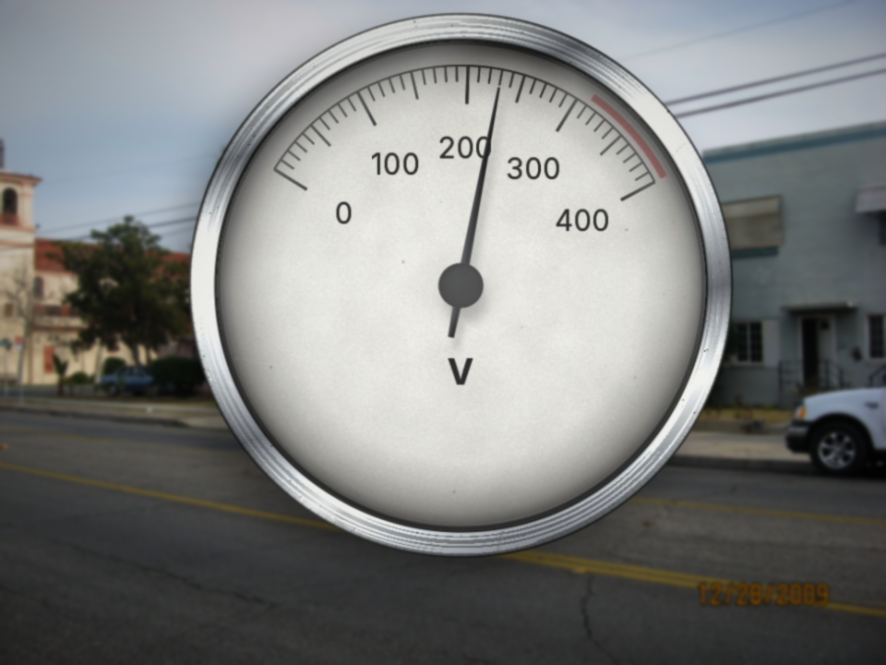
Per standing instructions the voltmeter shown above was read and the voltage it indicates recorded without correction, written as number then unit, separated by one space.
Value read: 230 V
